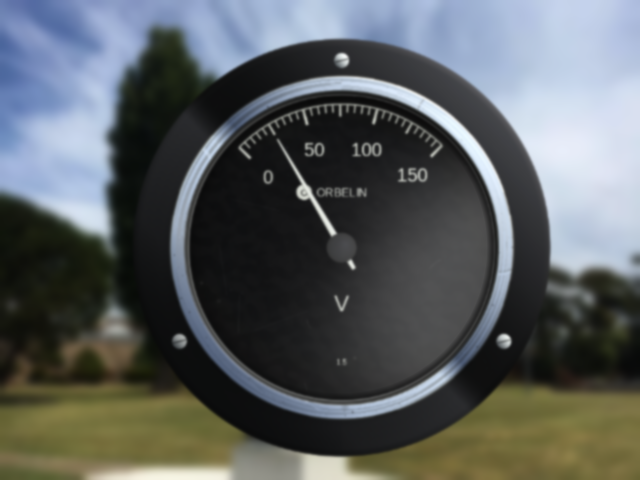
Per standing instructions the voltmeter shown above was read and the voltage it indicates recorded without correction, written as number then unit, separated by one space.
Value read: 25 V
